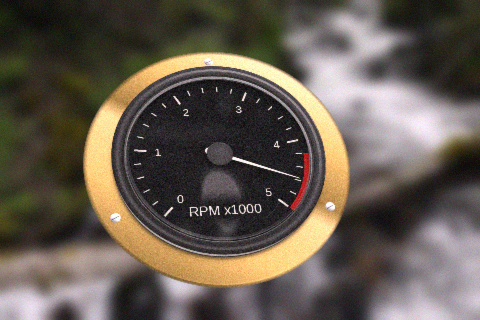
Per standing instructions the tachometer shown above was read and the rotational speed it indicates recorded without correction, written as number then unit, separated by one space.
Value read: 4600 rpm
